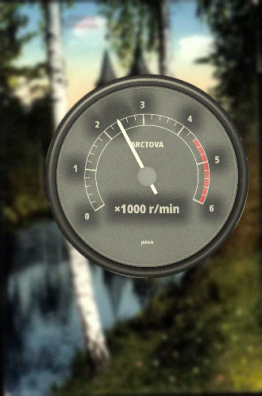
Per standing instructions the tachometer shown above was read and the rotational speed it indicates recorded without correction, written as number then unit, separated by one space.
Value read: 2400 rpm
